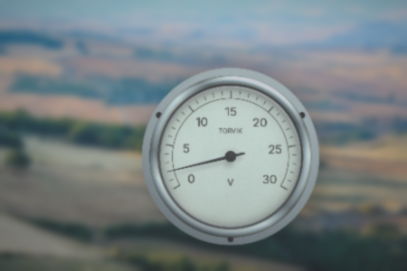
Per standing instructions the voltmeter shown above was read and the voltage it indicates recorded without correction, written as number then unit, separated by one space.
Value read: 2 V
